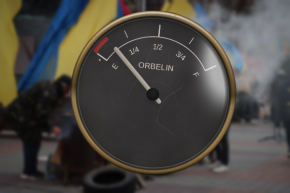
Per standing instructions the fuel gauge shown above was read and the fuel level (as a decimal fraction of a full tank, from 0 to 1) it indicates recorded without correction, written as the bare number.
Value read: 0.125
